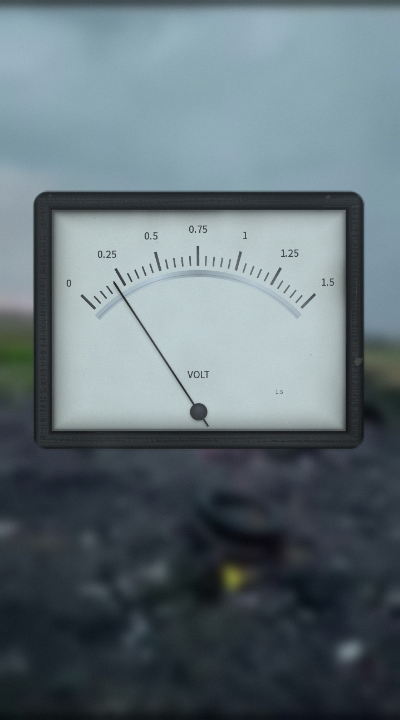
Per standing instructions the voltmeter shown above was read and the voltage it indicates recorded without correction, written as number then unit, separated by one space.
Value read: 0.2 V
